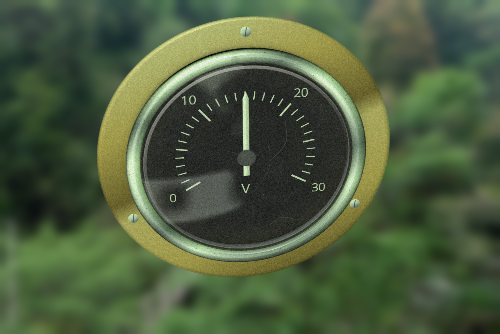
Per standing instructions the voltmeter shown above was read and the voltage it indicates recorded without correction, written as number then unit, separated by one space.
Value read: 15 V
